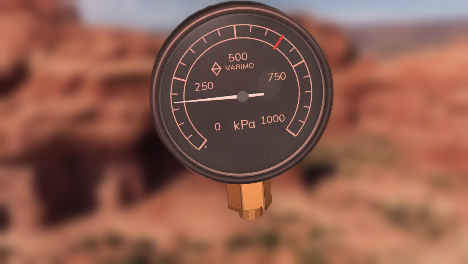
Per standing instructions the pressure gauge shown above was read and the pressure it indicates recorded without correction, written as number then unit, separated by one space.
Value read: 175 kPa
